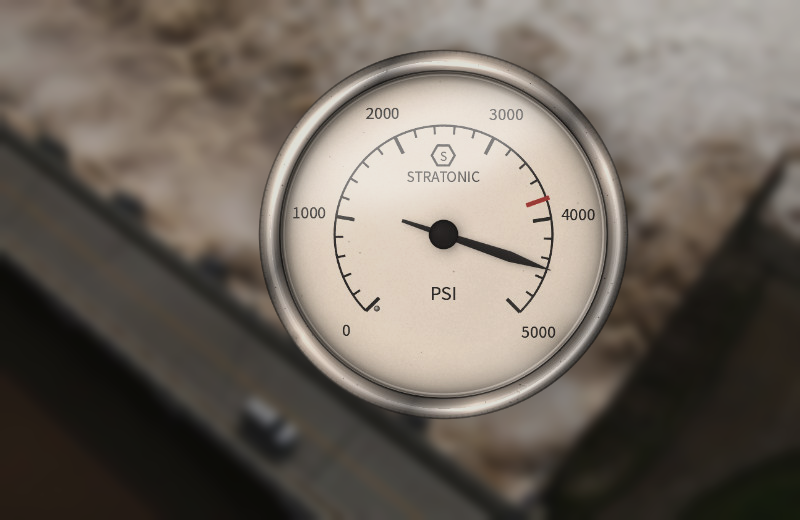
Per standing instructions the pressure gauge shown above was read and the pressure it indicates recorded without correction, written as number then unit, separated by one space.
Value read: 4500 psi
